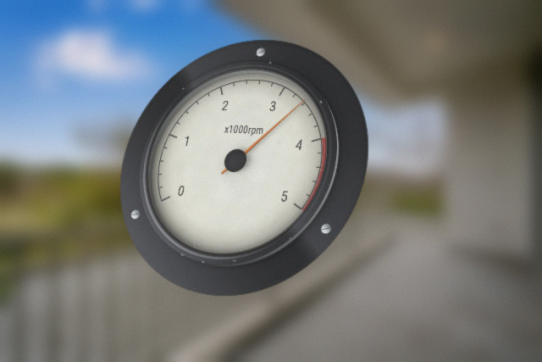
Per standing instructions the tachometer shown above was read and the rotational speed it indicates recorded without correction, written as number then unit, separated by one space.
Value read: 3400 rpm
